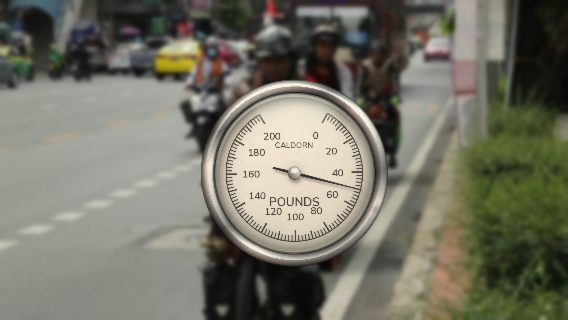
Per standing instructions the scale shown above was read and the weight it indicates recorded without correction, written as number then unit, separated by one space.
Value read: 50 lb
